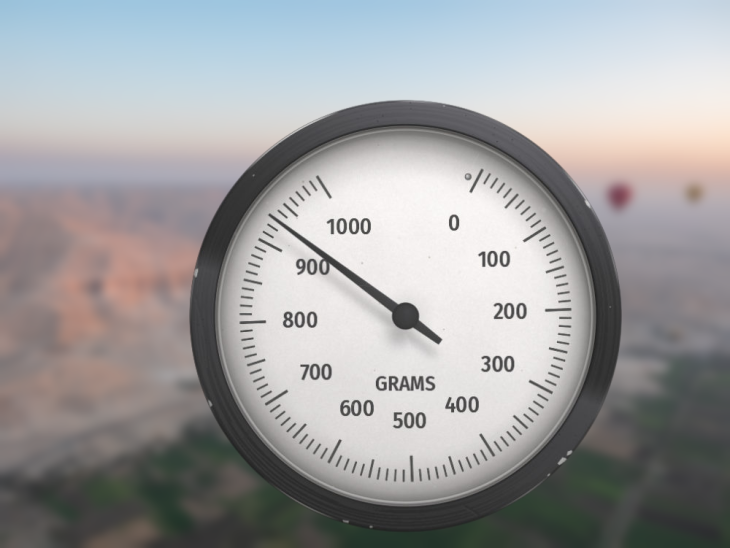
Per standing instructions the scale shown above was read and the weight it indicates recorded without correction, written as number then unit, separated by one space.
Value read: 930 g
